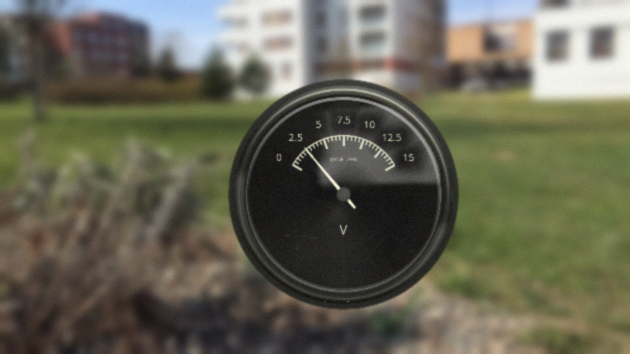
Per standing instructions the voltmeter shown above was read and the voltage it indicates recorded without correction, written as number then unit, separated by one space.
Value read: 2.5 V
